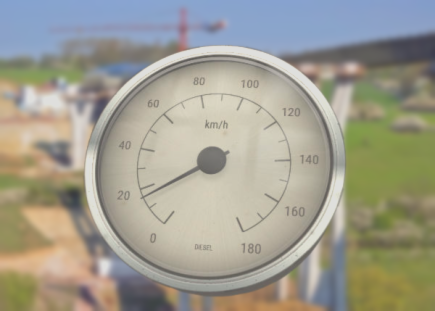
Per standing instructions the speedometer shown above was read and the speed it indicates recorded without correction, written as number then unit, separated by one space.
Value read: 15 km/h
